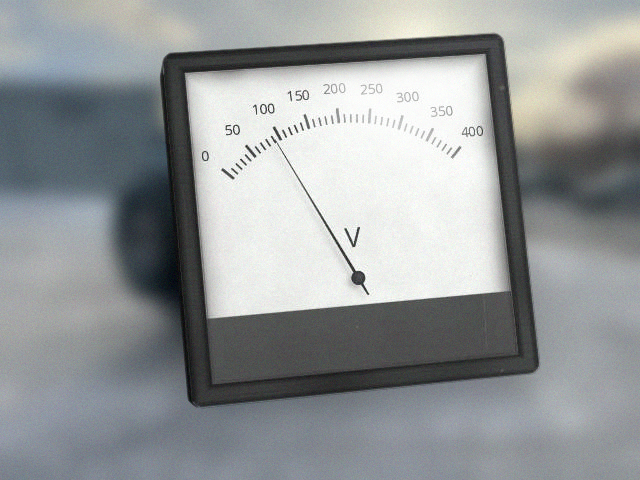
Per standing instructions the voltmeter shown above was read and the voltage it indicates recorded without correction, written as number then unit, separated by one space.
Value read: 90 V
